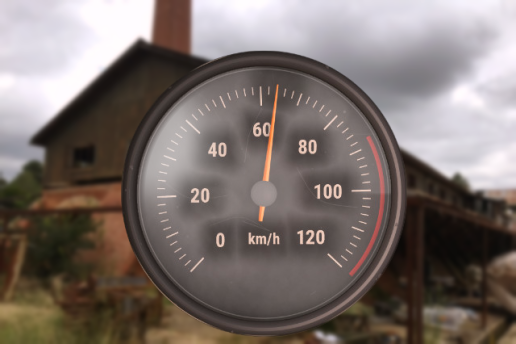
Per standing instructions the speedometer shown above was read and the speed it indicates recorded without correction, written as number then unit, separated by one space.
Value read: 64 km/h
